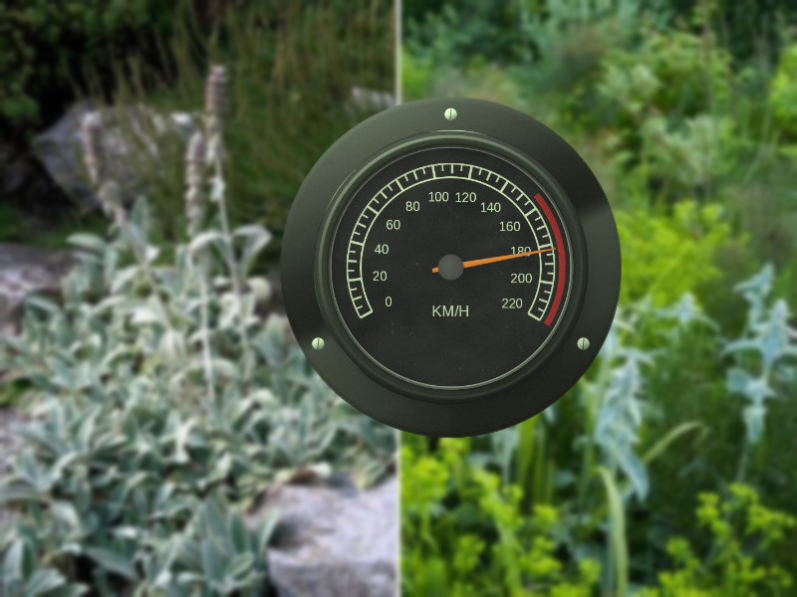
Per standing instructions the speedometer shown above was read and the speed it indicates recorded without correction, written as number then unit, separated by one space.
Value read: 182.5 km/h
